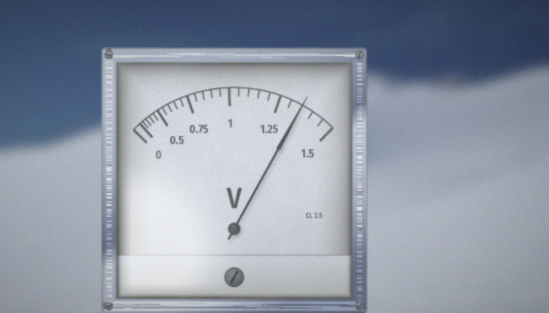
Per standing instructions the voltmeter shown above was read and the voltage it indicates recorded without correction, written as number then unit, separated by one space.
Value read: 1.35 V
